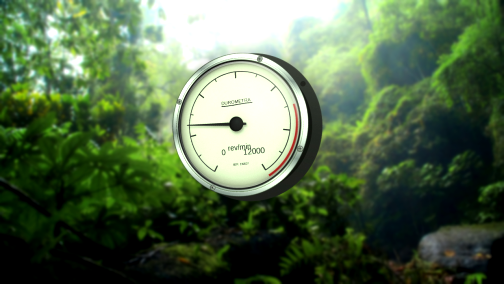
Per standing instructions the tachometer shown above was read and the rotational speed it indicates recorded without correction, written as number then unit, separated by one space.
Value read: 2500 rpm
